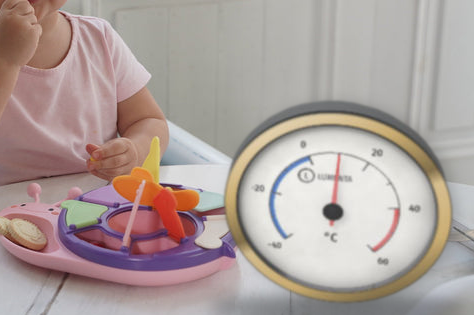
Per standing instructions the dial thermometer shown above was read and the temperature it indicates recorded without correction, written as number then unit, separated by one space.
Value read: 10 °C
